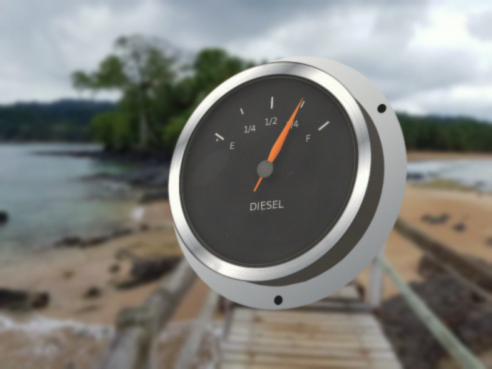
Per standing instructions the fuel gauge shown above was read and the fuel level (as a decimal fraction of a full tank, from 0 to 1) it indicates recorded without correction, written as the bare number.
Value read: 0.75
